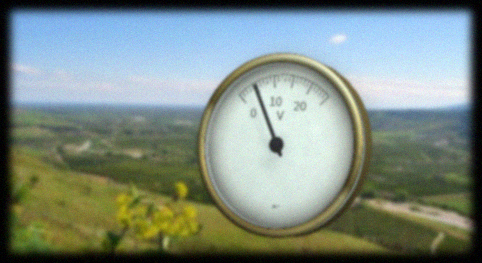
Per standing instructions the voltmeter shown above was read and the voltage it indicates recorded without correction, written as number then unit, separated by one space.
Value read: 5 V
